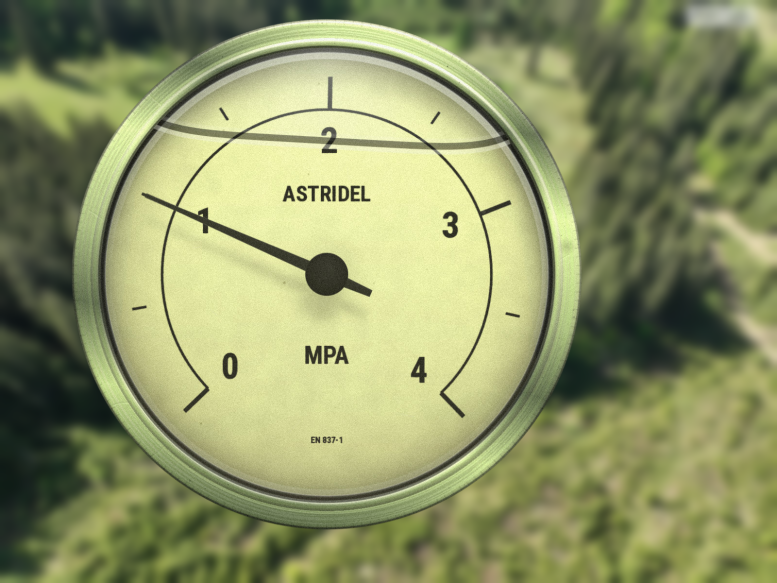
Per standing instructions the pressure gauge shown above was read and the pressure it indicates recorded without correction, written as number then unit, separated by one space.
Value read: 1 MPa
